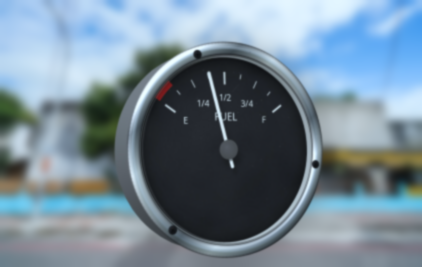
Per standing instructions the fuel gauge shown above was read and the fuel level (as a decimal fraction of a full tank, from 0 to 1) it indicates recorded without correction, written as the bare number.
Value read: 0.375
